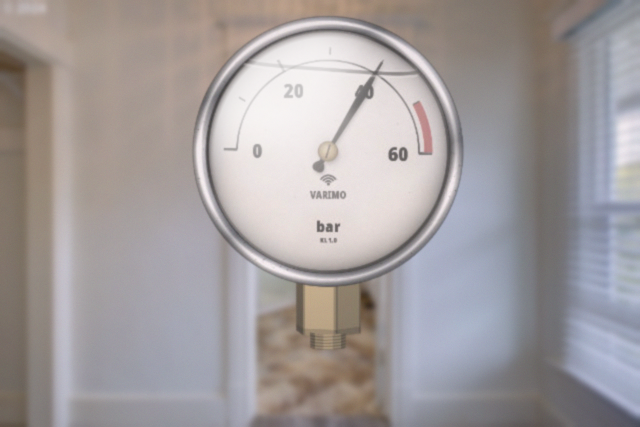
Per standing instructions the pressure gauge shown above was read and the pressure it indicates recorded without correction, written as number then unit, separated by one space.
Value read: 40 bar
